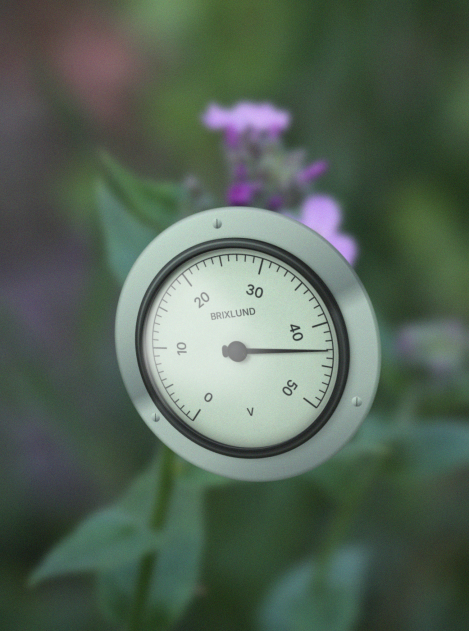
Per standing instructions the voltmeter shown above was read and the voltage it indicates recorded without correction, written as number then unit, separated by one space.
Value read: 43 V
